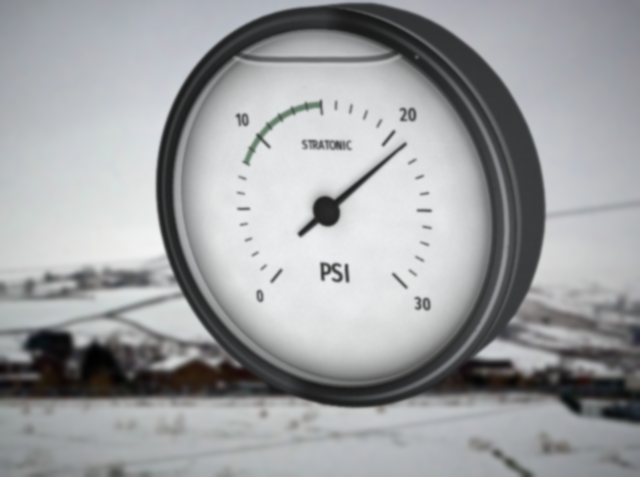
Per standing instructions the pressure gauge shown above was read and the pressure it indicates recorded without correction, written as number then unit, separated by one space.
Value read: 21 psi
